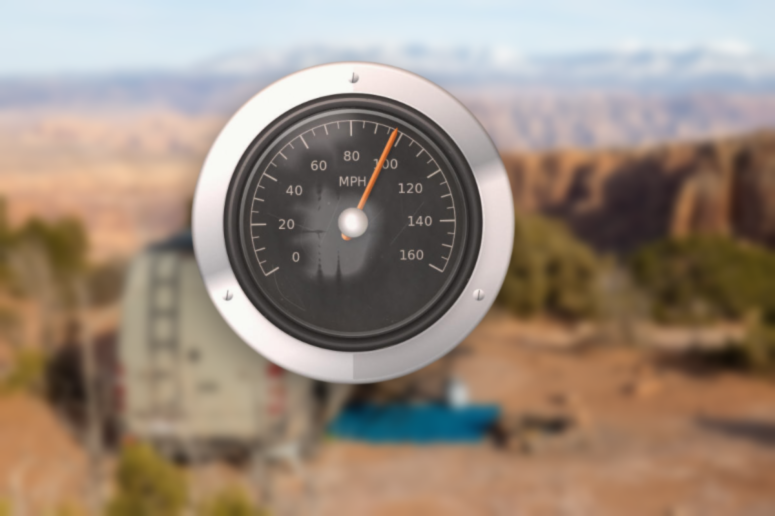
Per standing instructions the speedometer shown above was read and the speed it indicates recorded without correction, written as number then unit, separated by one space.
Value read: 97.5 mph
